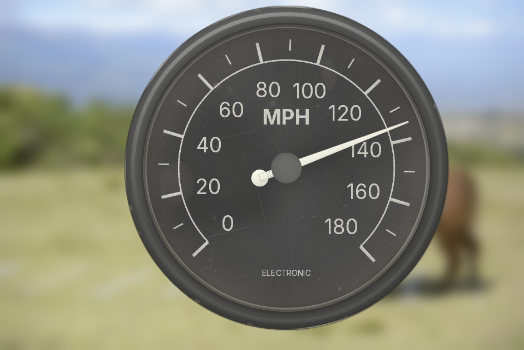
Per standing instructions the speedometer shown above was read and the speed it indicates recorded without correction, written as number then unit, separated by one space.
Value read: 135 mph
